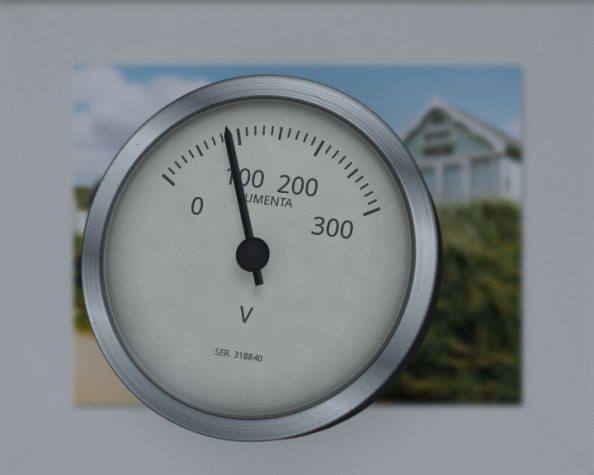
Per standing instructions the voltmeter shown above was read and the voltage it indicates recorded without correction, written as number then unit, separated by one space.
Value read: 90 V
